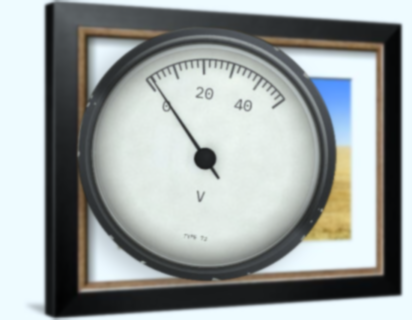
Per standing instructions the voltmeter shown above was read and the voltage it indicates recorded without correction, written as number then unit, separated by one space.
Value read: 2 V
